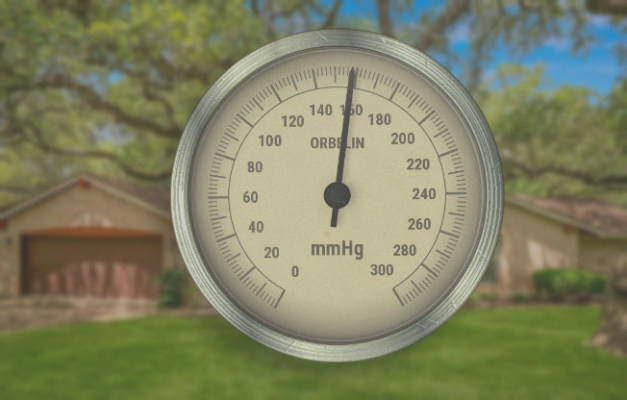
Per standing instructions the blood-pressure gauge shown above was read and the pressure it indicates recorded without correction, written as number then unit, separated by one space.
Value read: 158 mmHg
